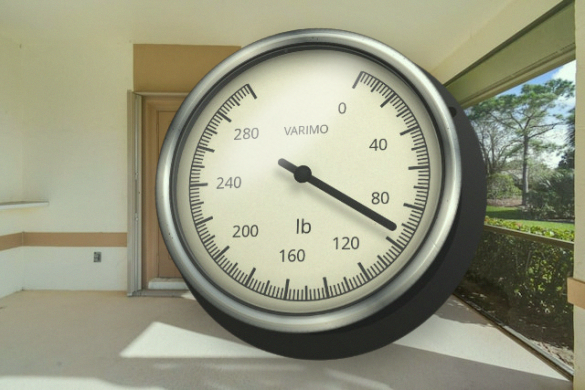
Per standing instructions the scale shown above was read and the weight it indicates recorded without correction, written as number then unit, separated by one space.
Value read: 94 lb
